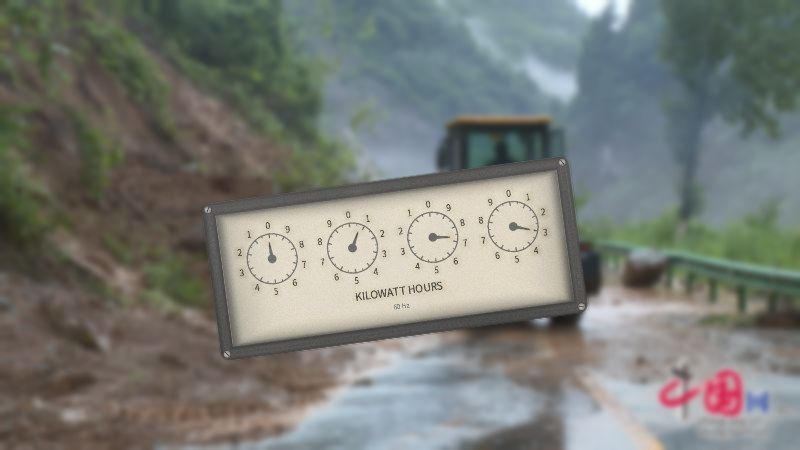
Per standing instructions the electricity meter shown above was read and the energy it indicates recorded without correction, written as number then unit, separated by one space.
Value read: 73 kWh
